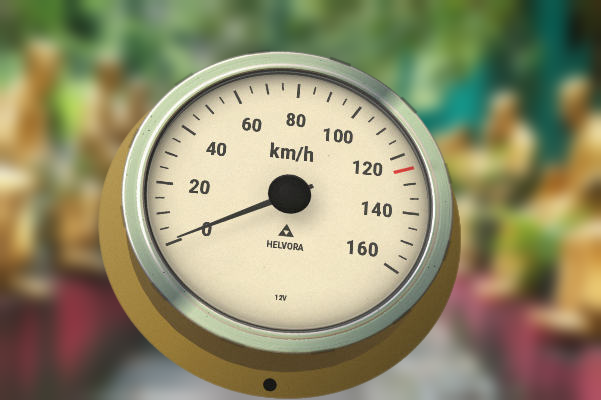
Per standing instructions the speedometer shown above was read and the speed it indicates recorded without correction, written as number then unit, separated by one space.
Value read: 0 km/h
